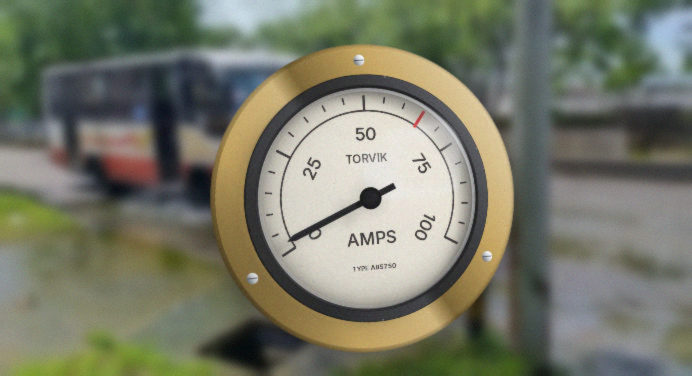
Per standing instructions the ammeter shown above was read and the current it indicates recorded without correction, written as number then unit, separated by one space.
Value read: 2.5 A
